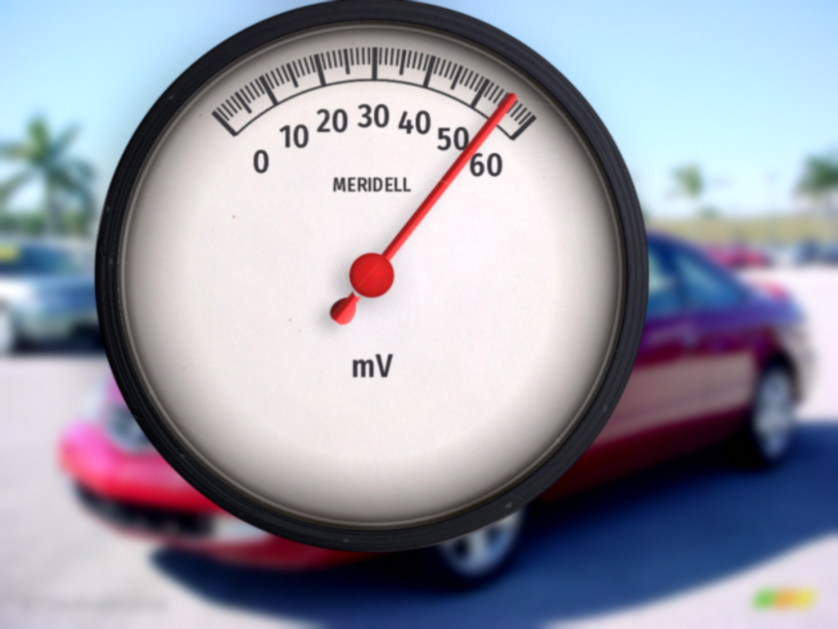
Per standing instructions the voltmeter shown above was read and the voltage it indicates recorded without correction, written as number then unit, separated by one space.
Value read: 55 mV
